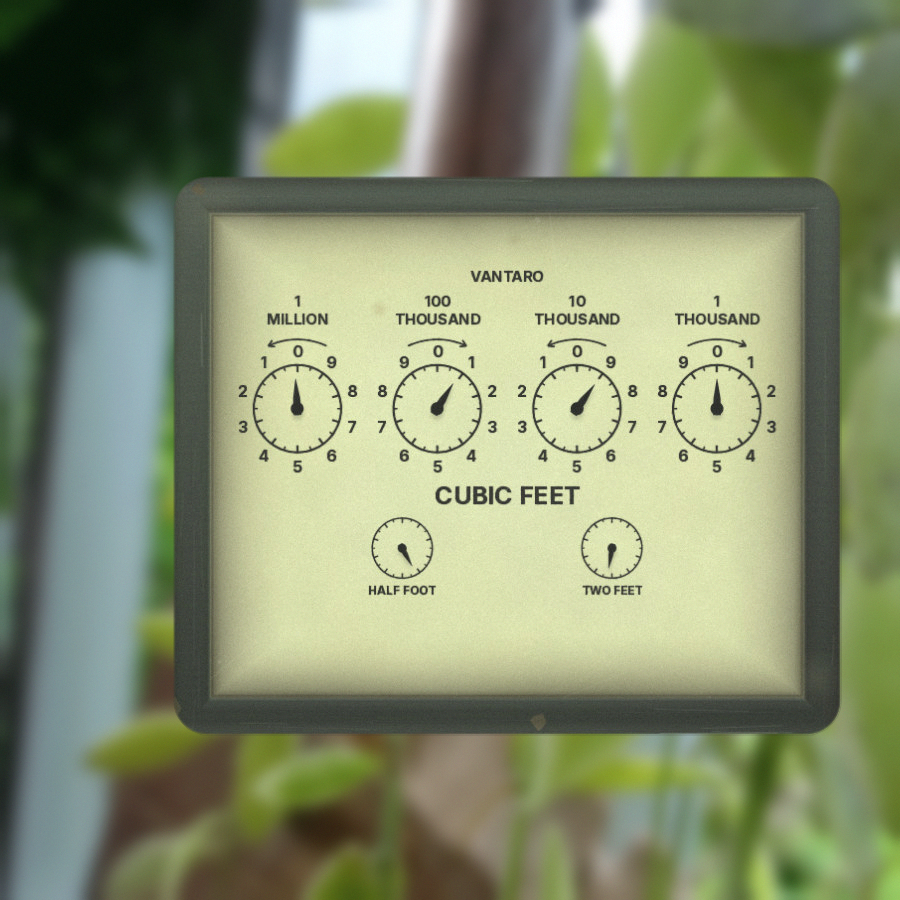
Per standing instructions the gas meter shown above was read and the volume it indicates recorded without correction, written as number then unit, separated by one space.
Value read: 9000 ft³
